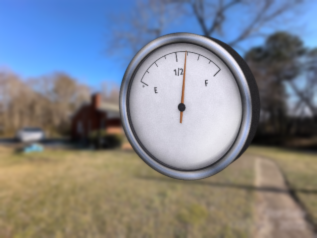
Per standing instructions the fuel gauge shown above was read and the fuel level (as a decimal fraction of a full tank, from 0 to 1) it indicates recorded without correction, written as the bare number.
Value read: 0.625
